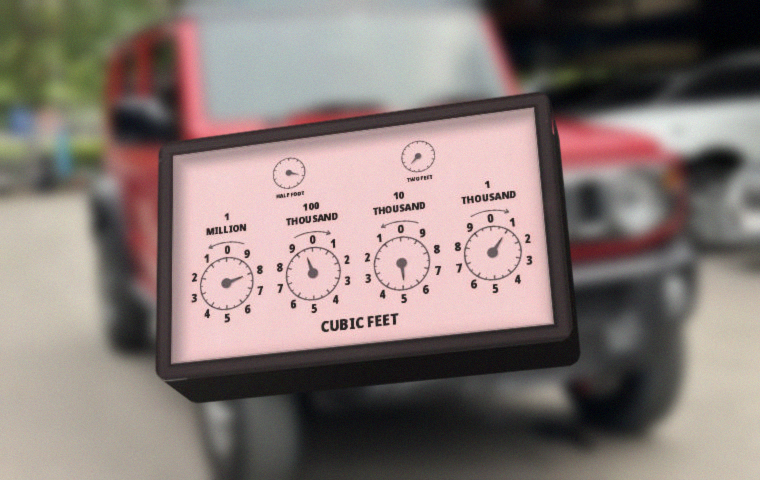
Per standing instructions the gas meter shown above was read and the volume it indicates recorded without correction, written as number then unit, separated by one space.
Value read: 795100 ft³
